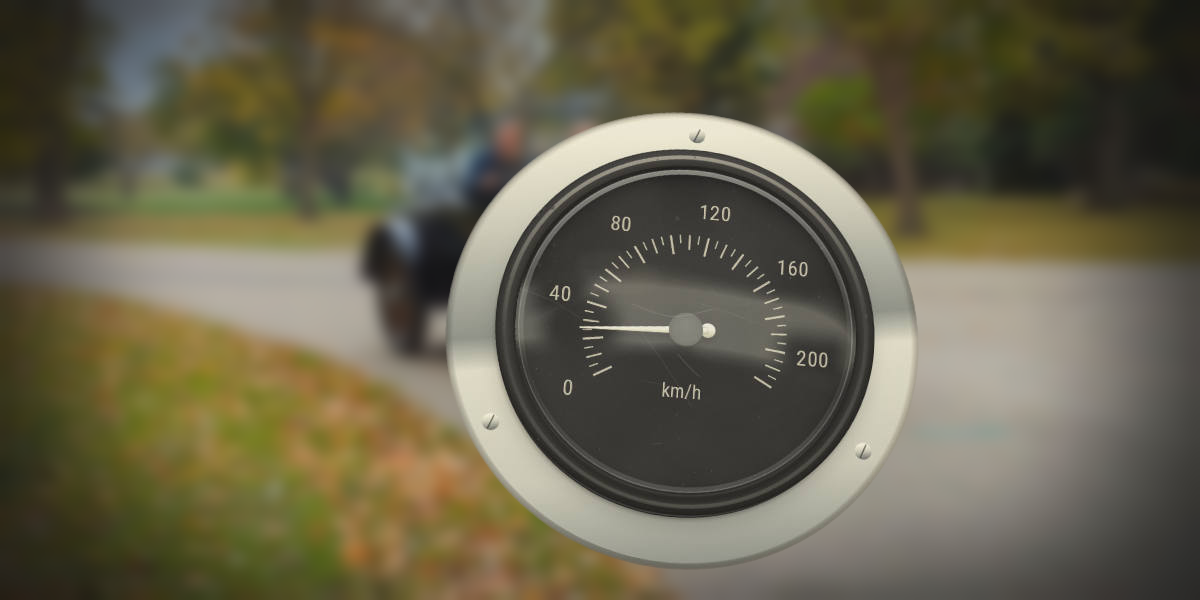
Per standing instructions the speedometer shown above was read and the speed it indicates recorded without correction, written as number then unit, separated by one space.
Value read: 25 km/h
